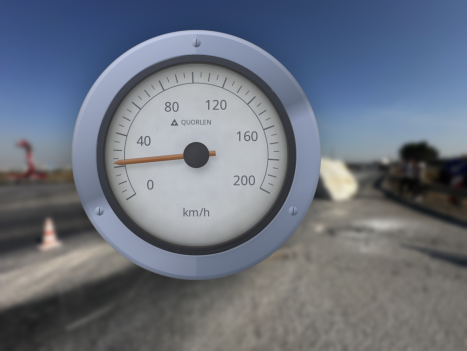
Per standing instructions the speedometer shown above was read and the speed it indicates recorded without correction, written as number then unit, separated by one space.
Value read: 22.5 km/h
